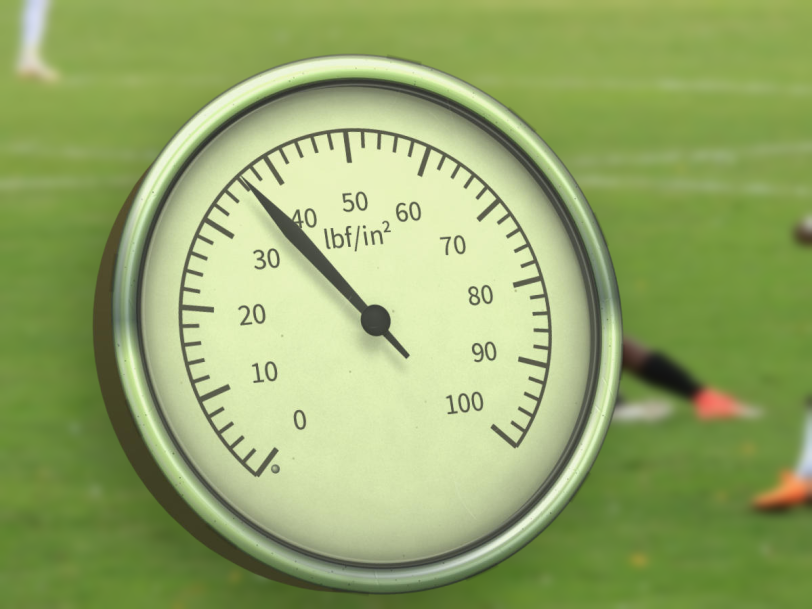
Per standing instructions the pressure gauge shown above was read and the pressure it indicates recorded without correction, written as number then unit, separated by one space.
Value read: 36 psi
